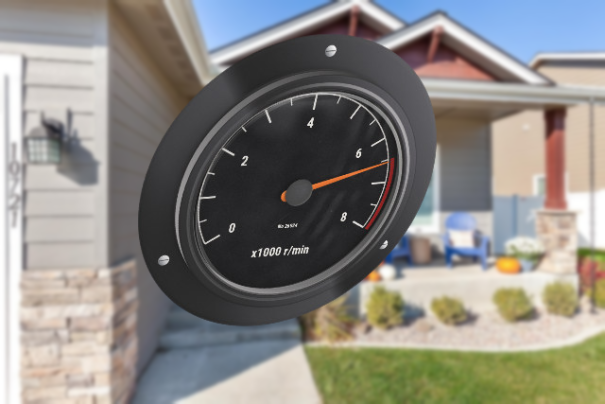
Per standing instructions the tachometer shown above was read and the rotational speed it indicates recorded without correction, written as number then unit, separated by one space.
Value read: 6500 rpm
